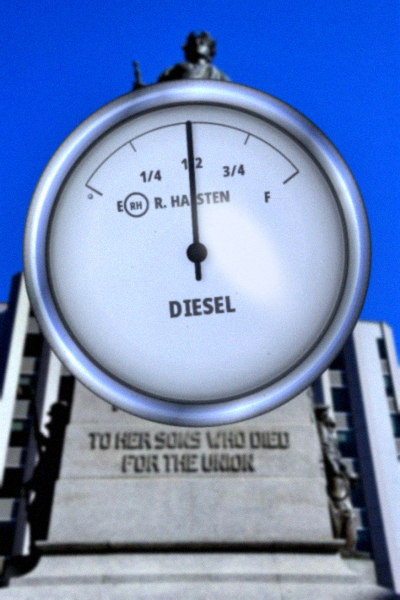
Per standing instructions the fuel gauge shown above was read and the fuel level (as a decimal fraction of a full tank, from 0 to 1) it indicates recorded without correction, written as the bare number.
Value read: 0.5
